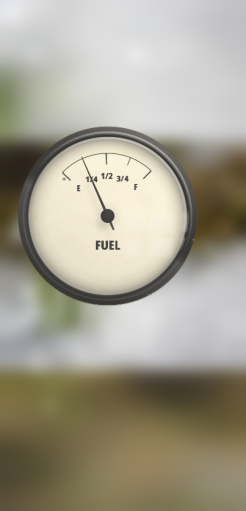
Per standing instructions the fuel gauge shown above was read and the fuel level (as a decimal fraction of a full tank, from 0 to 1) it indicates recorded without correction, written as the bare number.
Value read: 0.25
